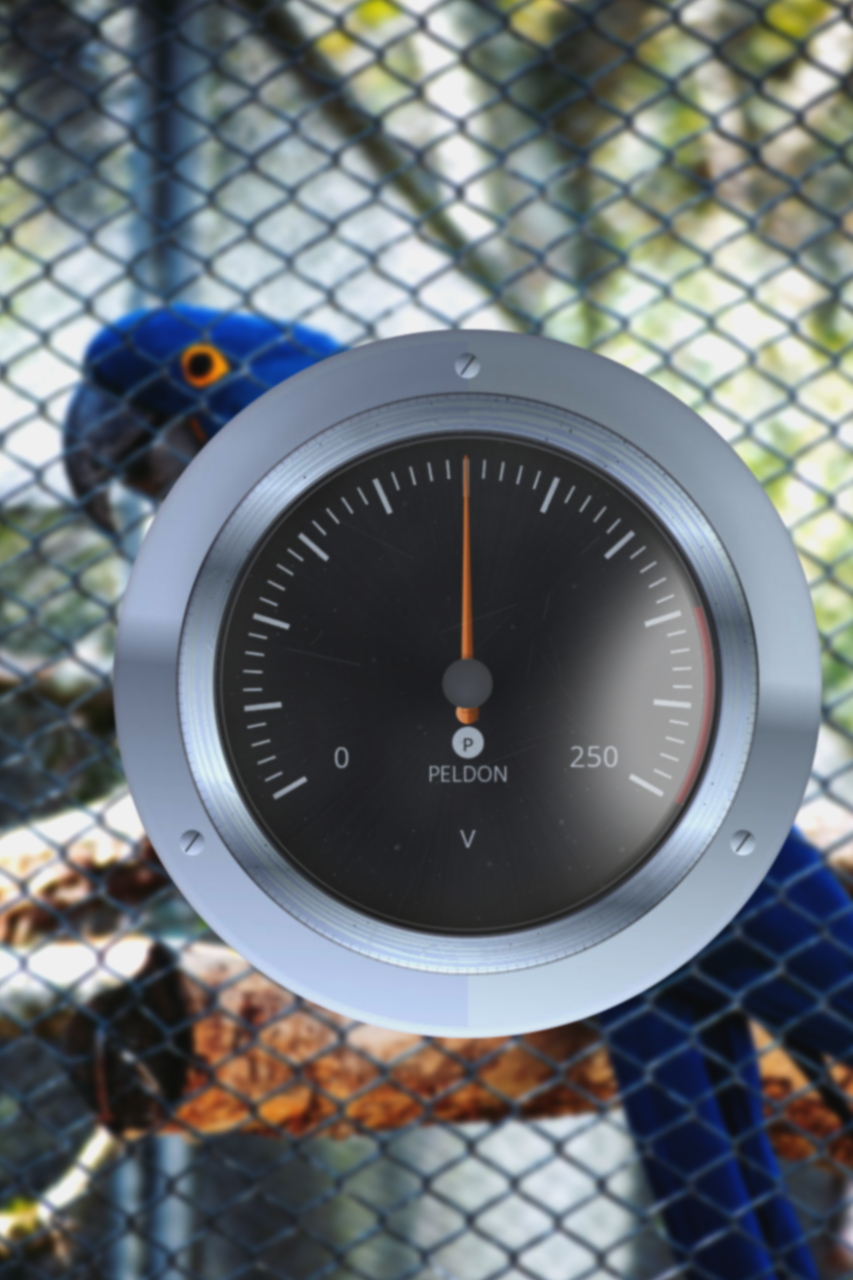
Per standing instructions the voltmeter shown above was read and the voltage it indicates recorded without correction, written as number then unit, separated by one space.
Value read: 125 V
